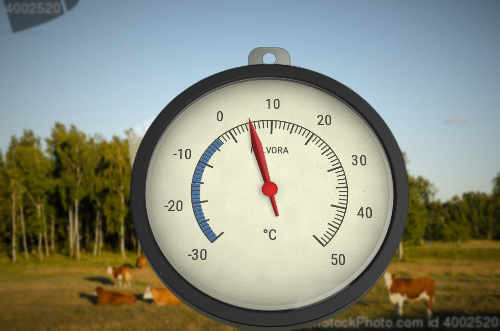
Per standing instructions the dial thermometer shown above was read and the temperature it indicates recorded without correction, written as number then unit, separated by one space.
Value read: 5 °C
